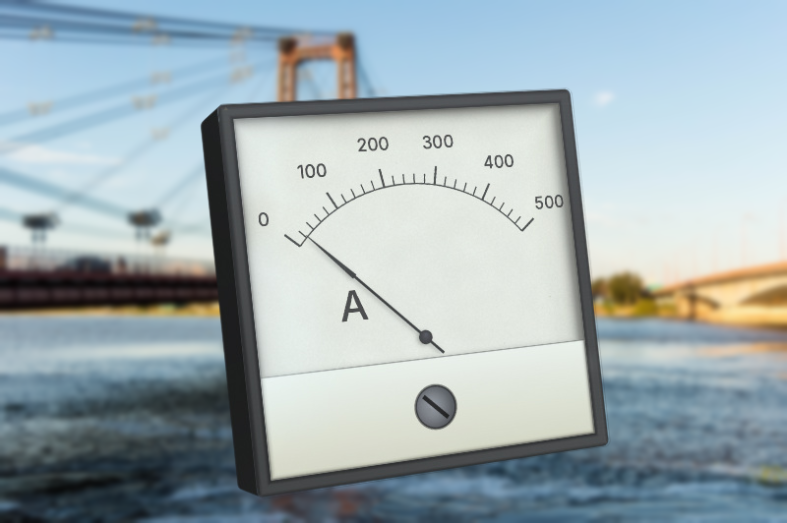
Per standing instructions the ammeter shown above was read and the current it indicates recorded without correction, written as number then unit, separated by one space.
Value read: 20 A
